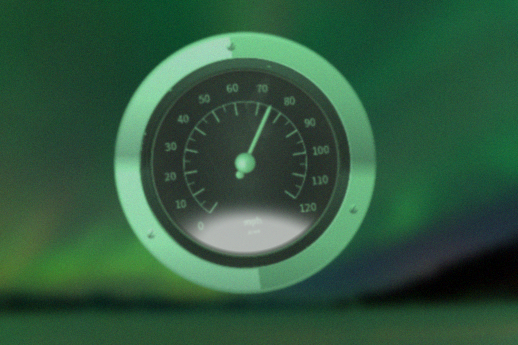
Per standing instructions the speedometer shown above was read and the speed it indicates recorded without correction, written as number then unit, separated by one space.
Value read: 75 mph
